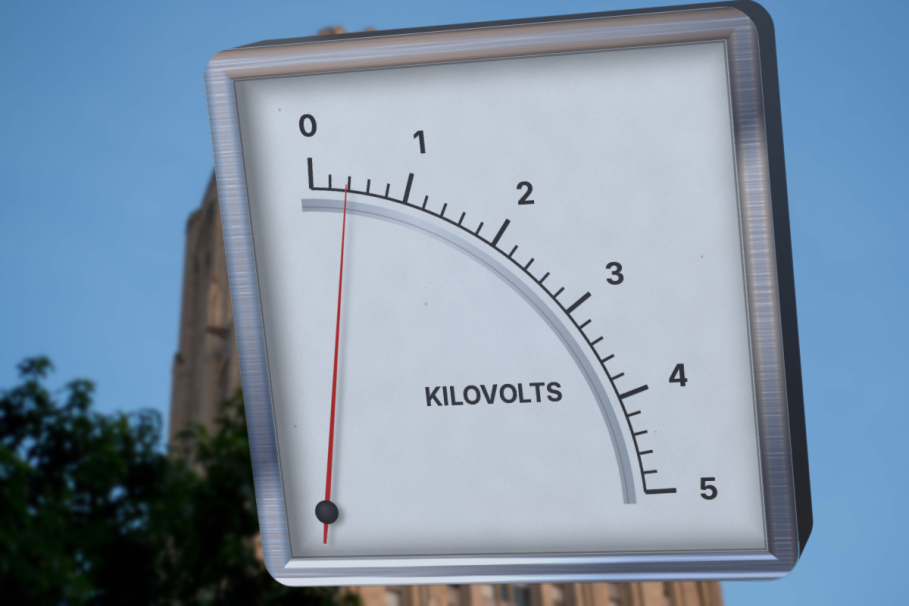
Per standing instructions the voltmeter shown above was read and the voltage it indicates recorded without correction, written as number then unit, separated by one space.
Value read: 0.4 kV
